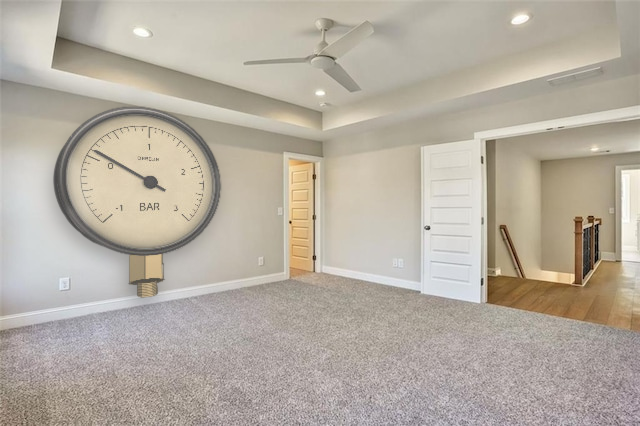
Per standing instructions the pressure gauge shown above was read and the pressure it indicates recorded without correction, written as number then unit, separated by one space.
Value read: 0.1 bar
